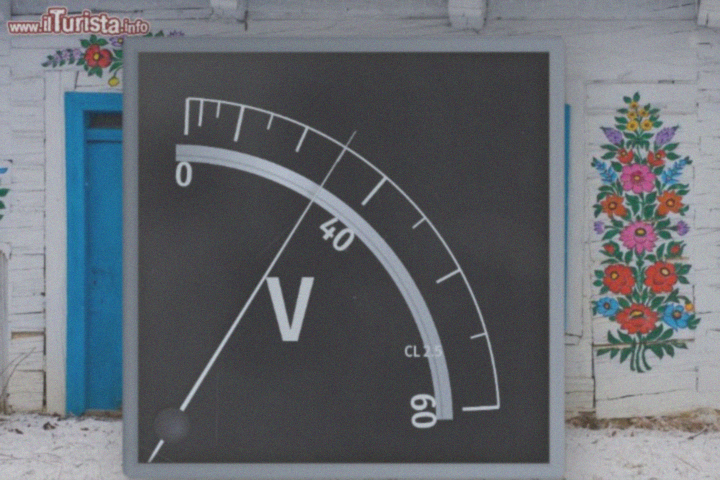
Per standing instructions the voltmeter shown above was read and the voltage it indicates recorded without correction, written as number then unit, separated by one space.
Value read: 35 V
